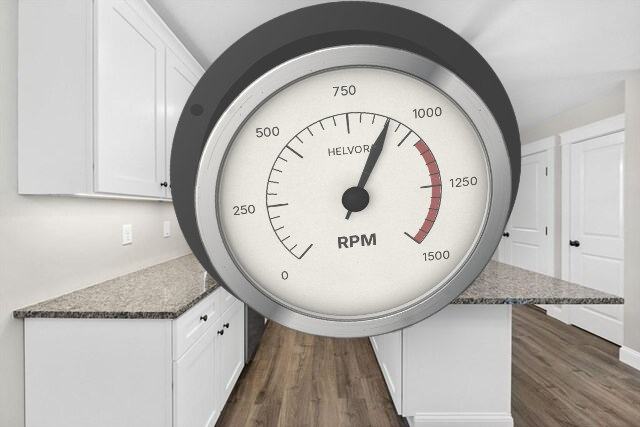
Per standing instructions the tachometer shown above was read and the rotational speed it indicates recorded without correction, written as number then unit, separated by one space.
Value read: 900 rpm
